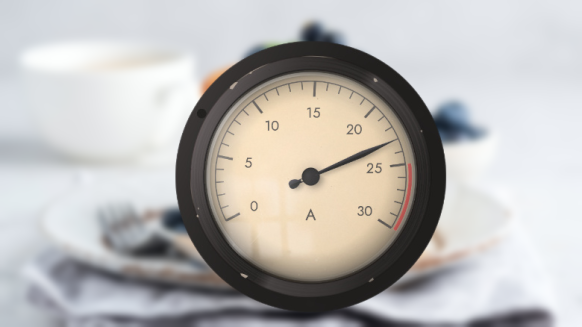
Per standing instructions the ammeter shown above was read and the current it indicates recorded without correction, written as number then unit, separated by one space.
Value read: 23 A
